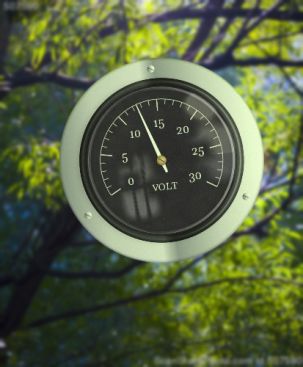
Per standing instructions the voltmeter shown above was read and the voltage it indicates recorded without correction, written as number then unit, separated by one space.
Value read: 12.5 V
